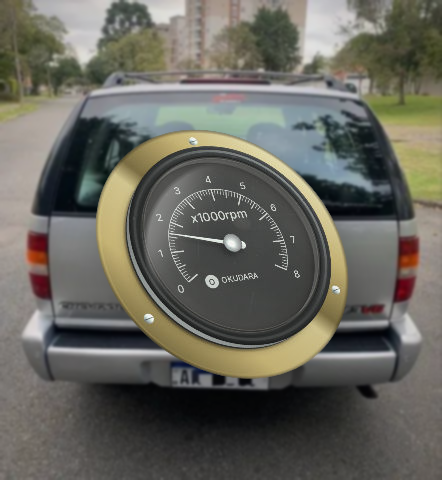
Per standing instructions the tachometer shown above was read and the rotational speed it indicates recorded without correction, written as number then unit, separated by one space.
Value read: 1500 rpm
